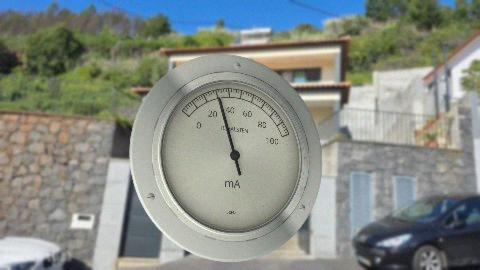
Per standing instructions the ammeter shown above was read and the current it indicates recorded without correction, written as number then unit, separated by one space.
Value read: 30 mA
